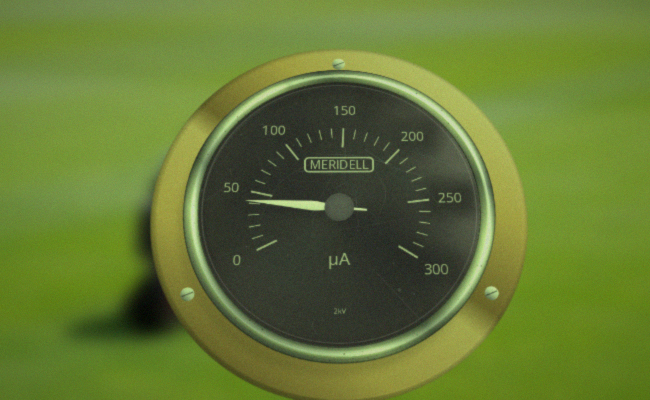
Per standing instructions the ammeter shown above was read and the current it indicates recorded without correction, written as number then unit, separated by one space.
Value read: 40 µA
